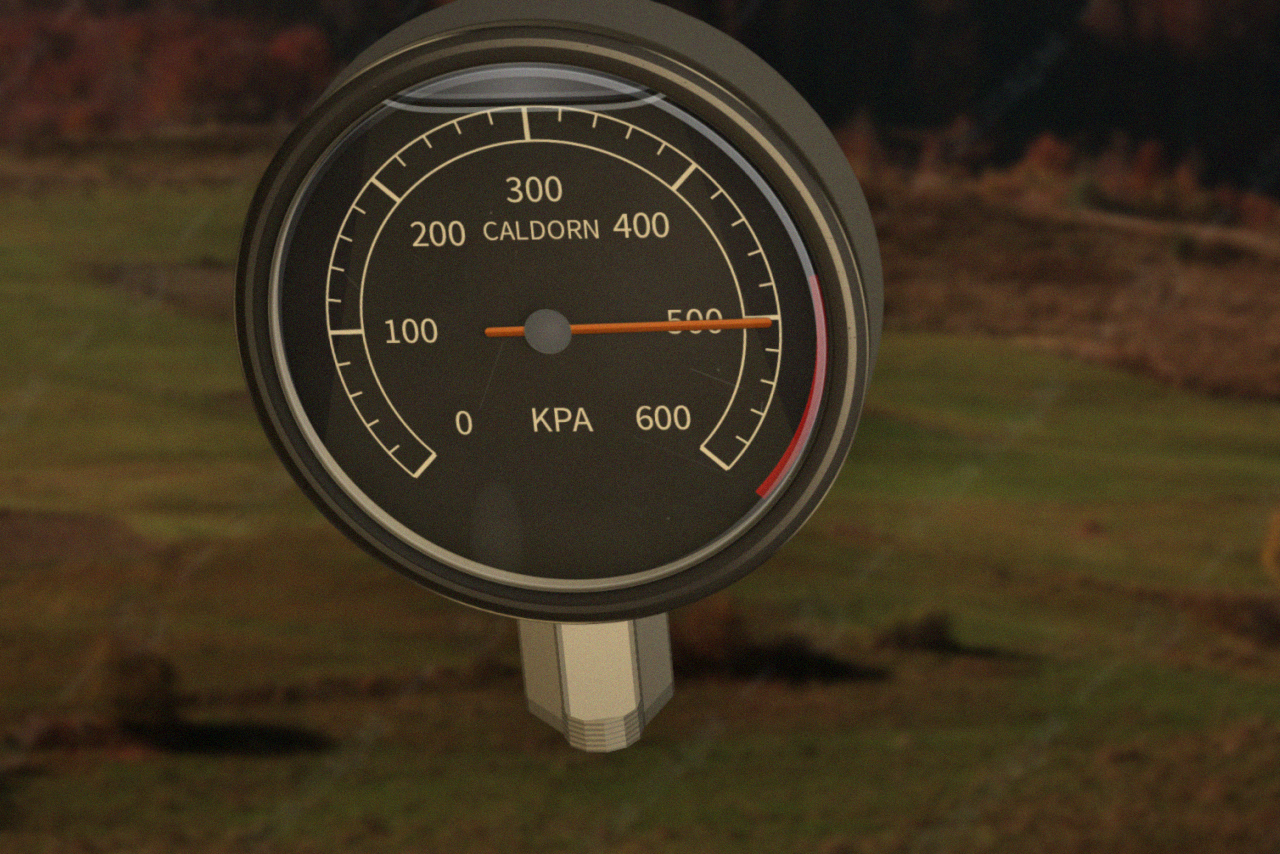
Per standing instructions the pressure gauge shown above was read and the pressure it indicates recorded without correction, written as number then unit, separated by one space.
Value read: 500 kPa
